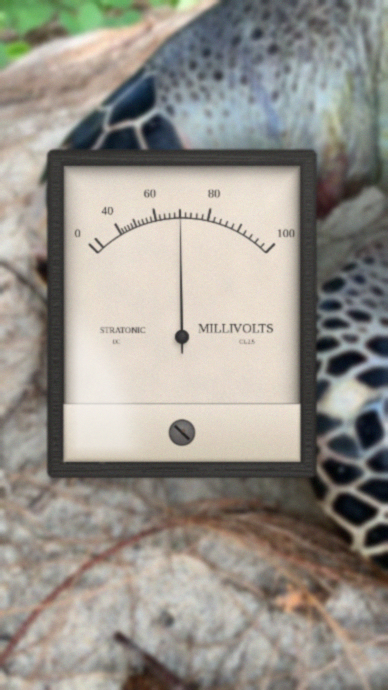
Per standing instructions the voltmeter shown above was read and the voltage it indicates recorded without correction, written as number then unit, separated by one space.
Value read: 70 mV
